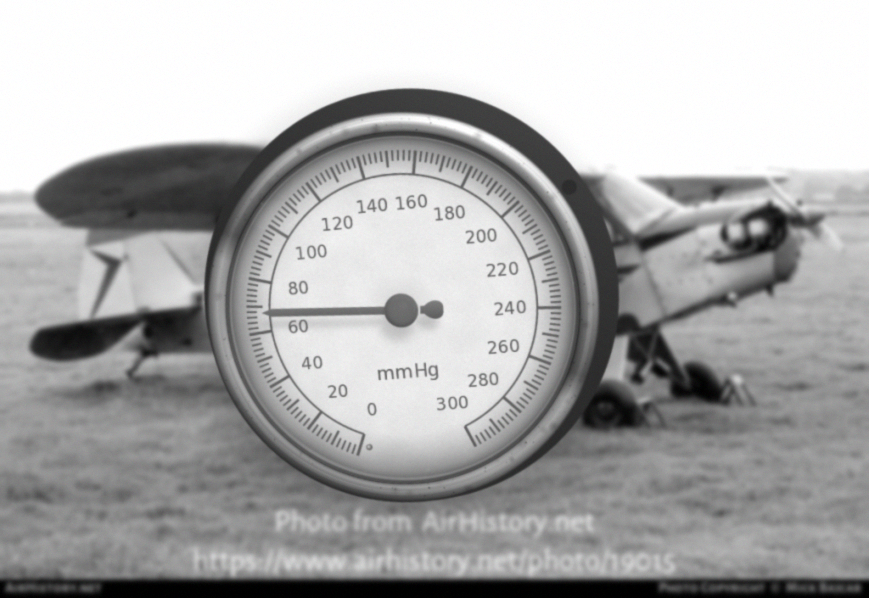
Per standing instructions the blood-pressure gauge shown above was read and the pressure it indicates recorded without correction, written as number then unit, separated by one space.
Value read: 68 mmHg
